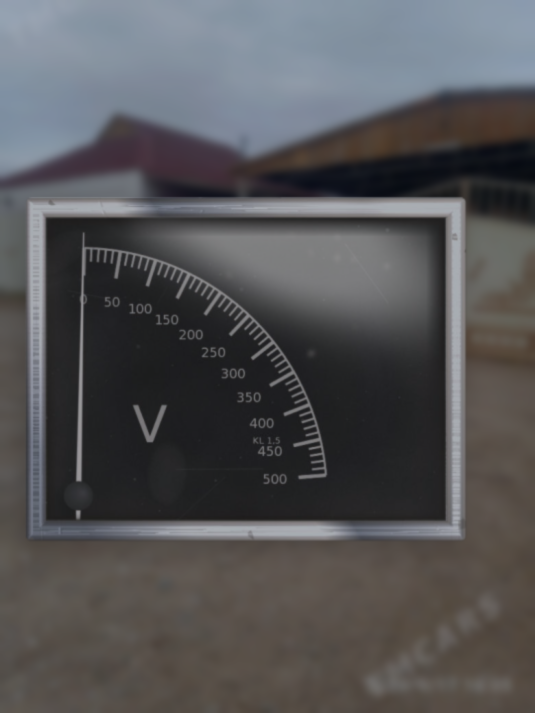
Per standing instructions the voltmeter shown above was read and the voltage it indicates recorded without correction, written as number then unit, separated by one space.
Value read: 0 V
